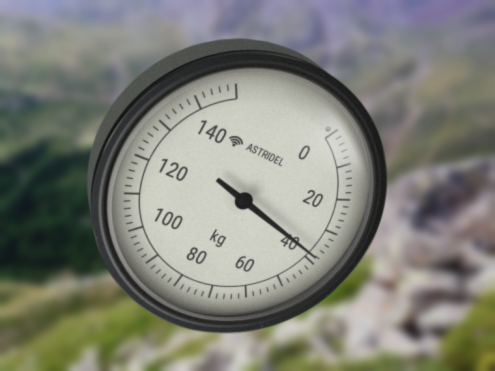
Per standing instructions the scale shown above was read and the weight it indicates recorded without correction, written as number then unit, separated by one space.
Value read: 38 kg
